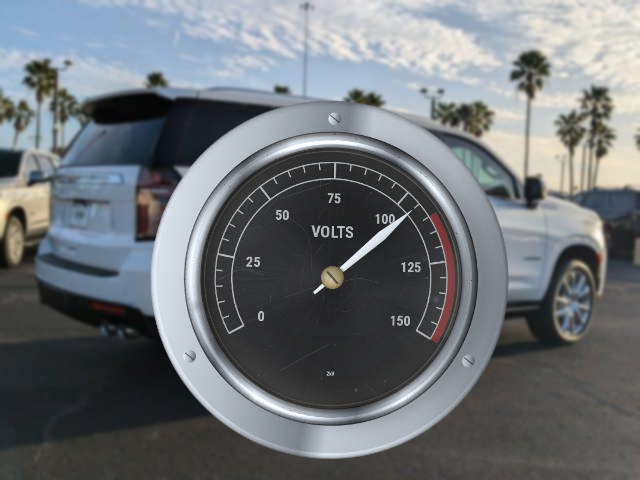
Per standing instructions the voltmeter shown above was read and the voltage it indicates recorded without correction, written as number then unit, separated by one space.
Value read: 105 V
